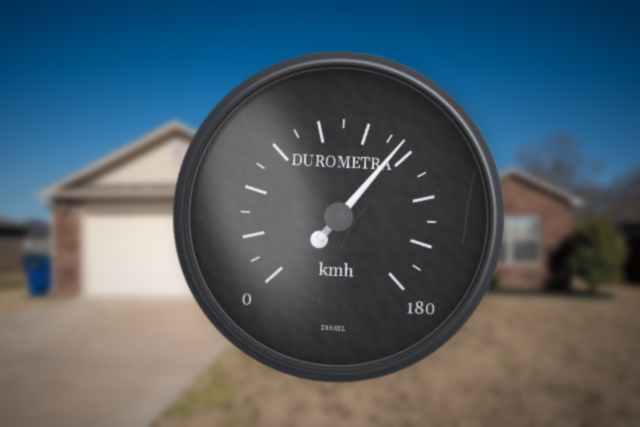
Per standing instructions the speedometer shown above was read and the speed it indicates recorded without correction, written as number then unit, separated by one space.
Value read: 115 km/h
